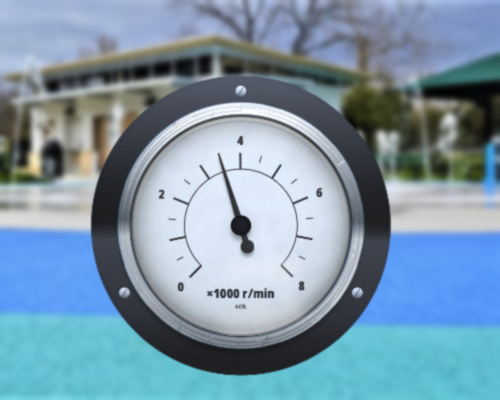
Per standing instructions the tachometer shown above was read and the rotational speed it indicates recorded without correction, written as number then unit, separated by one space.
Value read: 3500 rpm
